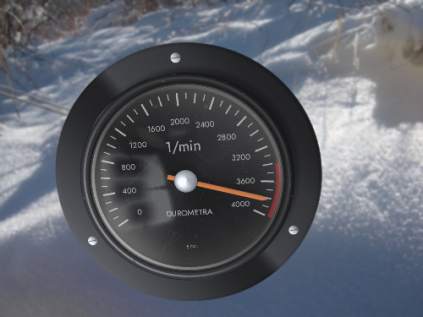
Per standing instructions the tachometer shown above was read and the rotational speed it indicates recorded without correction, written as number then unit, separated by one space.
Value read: 3800 rpm
